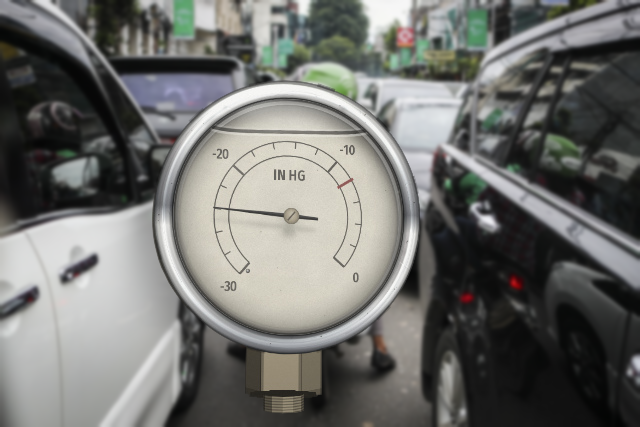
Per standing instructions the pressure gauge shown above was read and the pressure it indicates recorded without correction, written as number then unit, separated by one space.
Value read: -24 inHg
